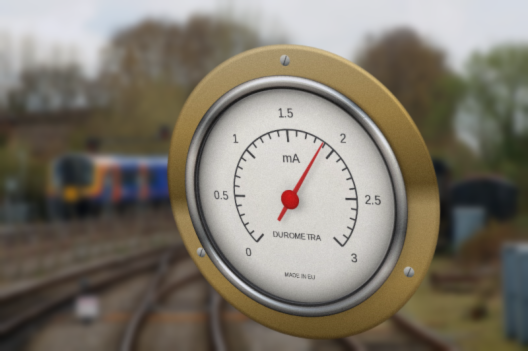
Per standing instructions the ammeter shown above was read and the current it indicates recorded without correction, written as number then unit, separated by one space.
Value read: 1.9 mA
